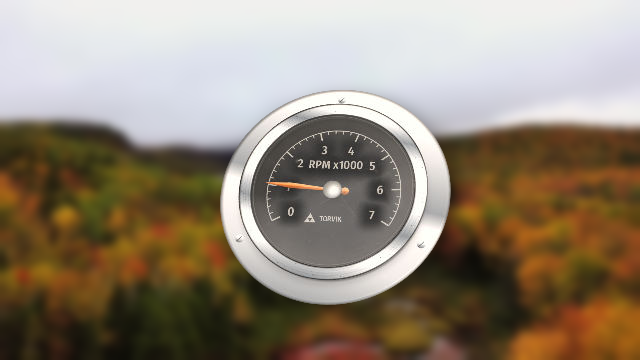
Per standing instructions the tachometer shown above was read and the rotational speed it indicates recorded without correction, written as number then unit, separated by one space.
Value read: 1000 rpm
